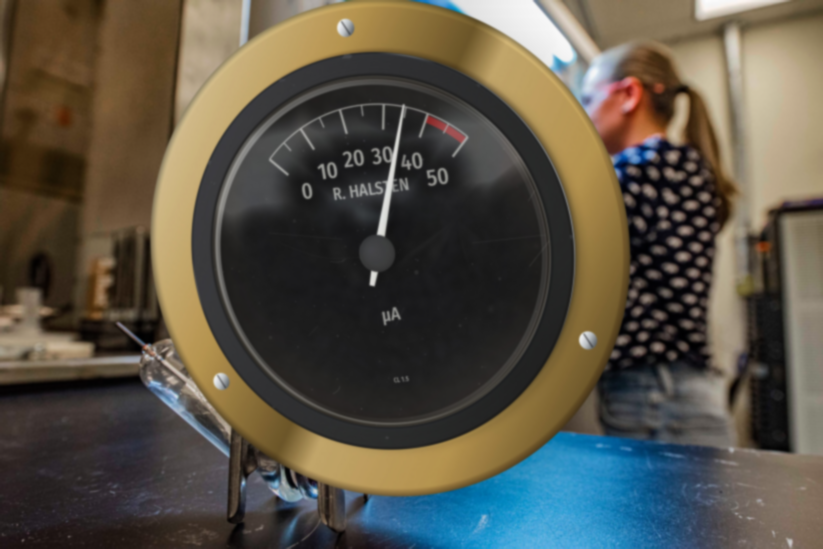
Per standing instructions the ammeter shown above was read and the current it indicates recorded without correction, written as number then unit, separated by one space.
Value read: 35 µA
